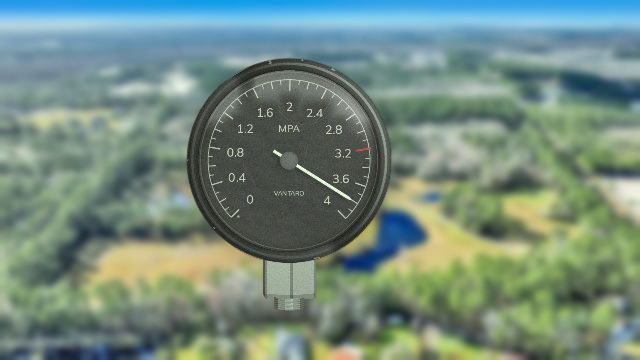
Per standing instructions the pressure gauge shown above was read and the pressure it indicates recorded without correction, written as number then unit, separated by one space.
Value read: 3.8 MPa
